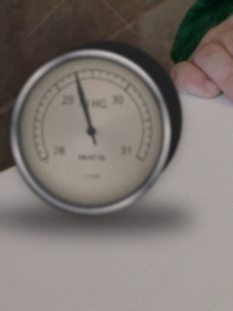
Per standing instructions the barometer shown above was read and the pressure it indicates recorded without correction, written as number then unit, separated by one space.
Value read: 29.3 inHg
